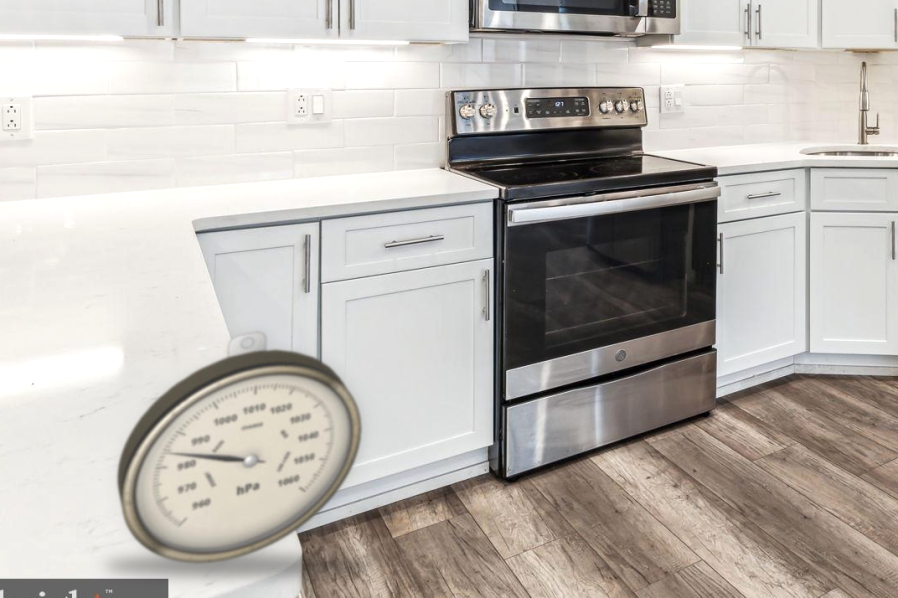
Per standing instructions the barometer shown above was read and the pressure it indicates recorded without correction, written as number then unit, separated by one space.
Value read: 985 hPa
